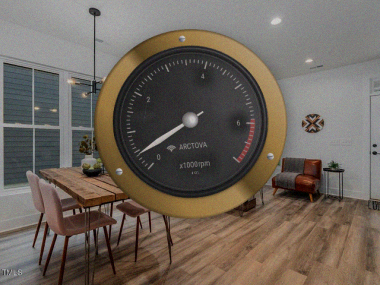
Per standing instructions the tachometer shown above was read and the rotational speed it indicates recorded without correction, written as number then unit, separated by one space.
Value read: 400 rpm
